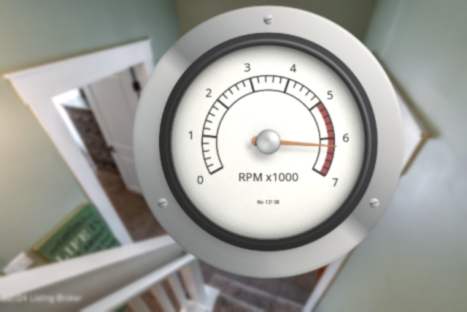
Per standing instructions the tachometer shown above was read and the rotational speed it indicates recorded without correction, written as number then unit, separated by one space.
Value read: 6200 rpm
